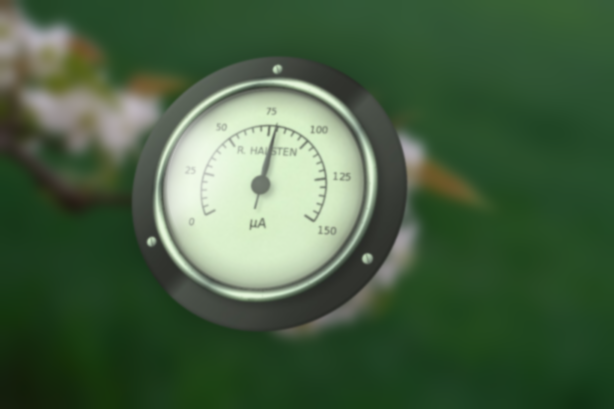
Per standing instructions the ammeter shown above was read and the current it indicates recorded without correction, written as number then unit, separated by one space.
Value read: 80 µA
